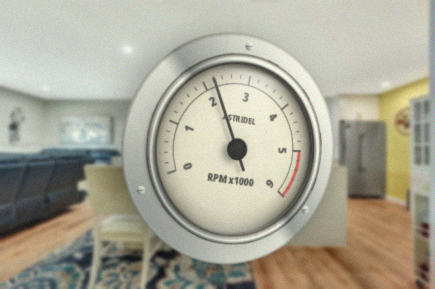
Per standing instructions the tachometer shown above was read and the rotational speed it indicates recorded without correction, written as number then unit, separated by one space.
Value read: 2200 rpm
